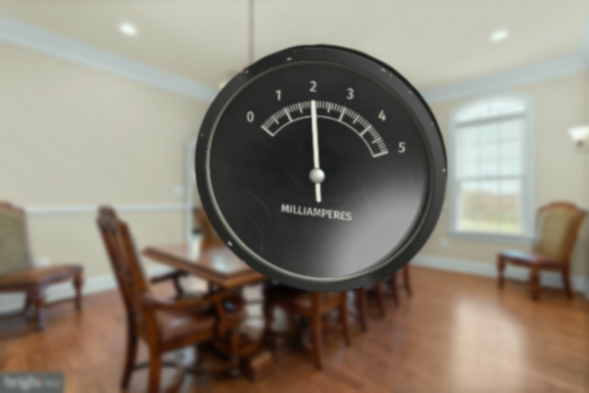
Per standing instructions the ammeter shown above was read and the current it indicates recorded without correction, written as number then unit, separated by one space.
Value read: 2 mA
